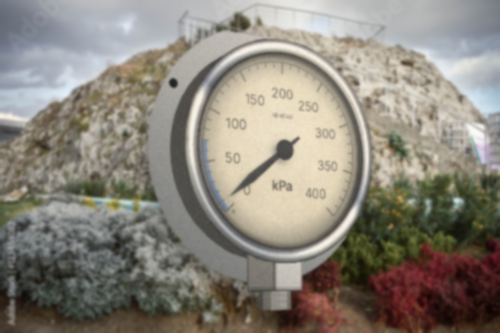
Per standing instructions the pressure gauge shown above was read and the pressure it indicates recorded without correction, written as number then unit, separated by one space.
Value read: 10 kPa
